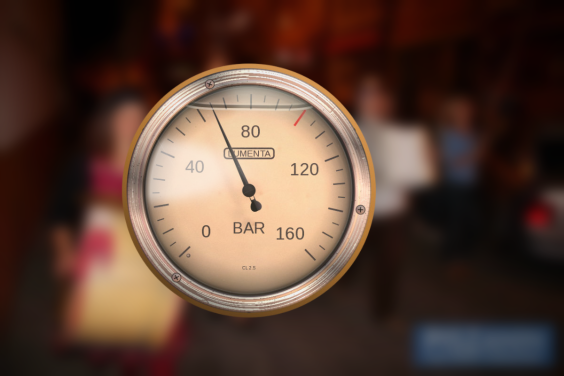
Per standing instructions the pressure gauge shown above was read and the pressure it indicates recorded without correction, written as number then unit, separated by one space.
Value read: 65 bar
